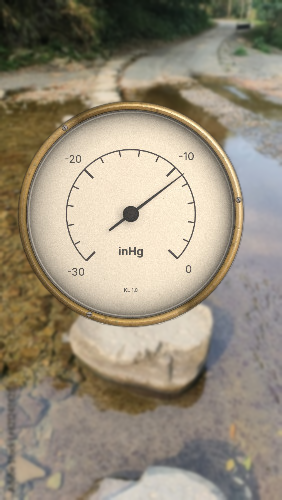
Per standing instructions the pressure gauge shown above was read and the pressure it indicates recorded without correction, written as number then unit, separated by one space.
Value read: -9 inHg
